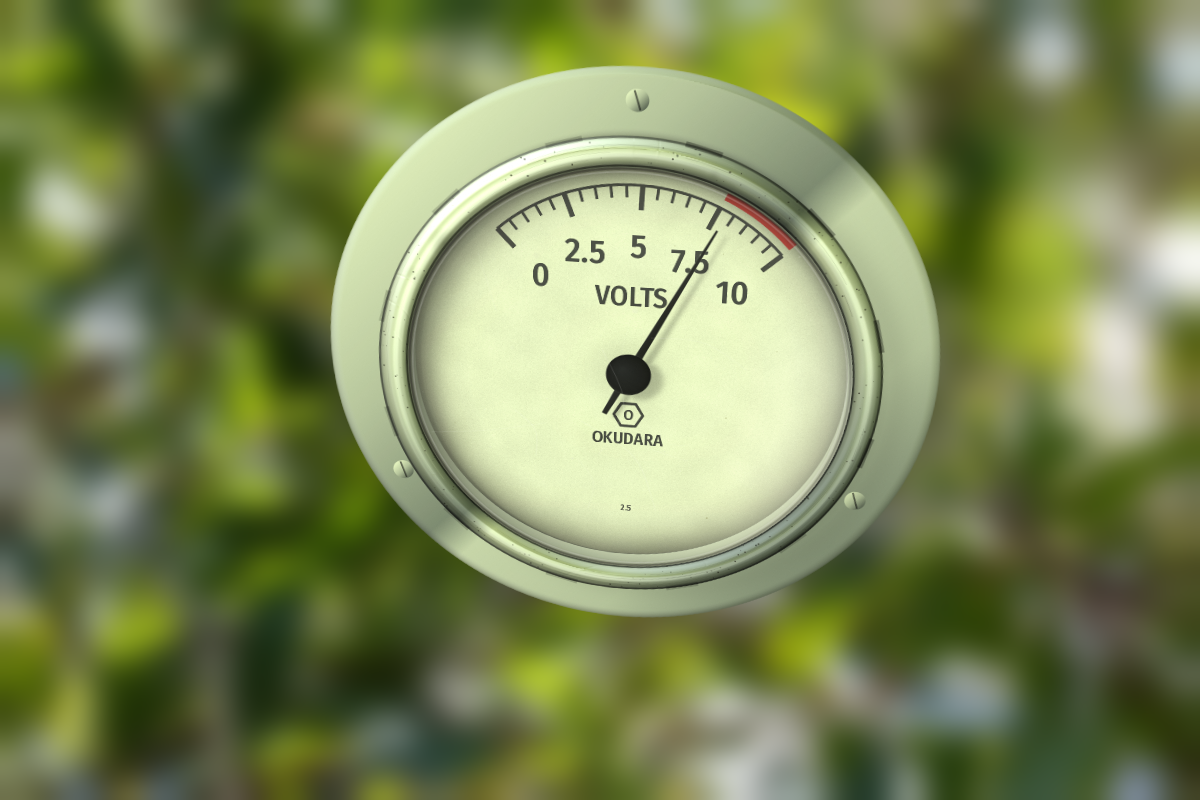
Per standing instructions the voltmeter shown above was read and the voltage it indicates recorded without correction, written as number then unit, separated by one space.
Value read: 7.75 V
